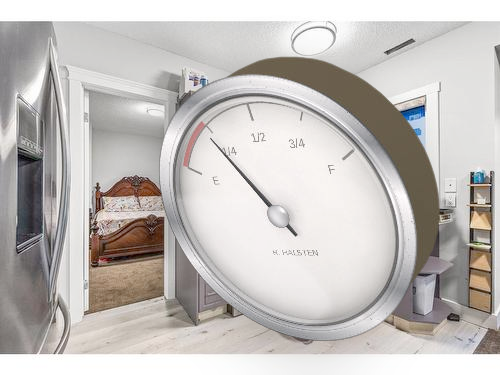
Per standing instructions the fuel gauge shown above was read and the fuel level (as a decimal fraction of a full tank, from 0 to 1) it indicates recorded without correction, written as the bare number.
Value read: 0.25
